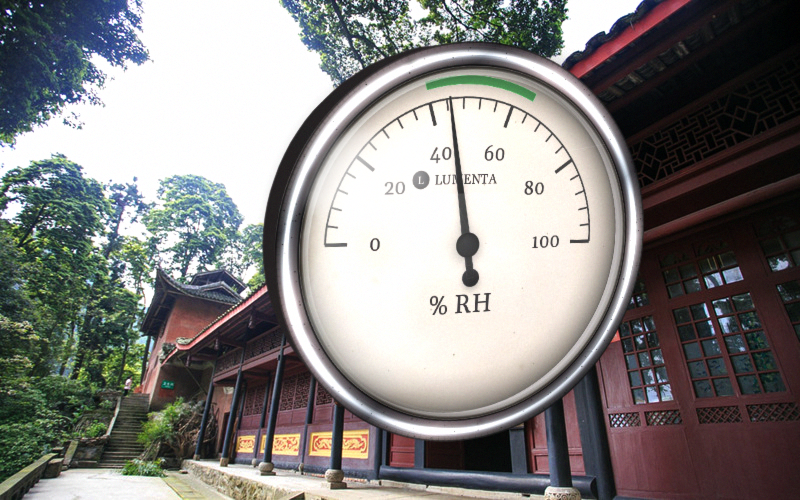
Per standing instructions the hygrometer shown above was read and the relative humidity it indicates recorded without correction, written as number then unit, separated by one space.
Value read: 44 %
